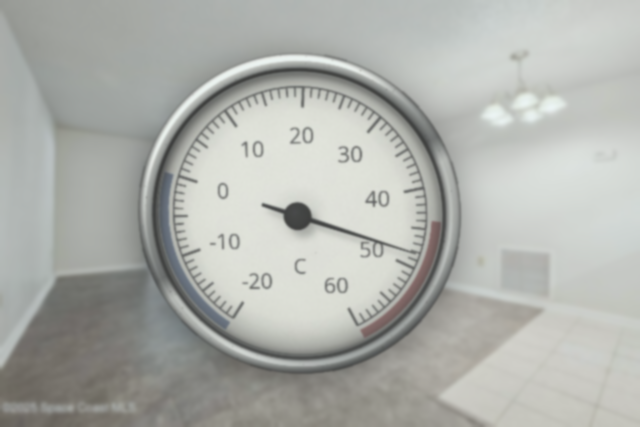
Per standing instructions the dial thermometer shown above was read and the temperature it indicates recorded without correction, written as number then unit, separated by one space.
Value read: 48 °C
